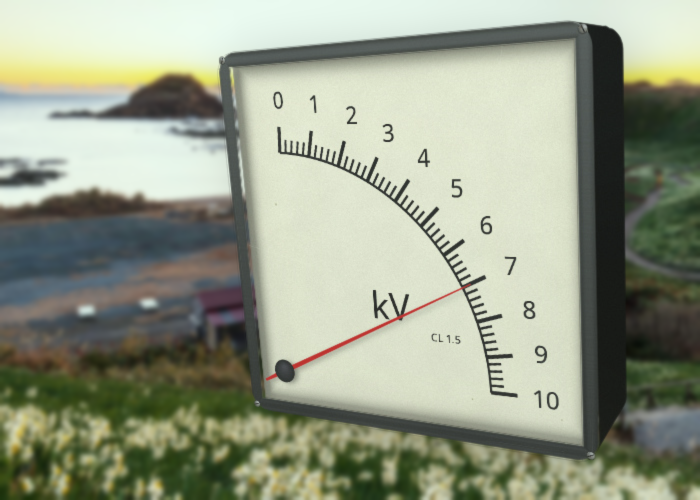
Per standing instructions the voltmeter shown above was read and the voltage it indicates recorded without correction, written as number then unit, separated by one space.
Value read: 7 kV
